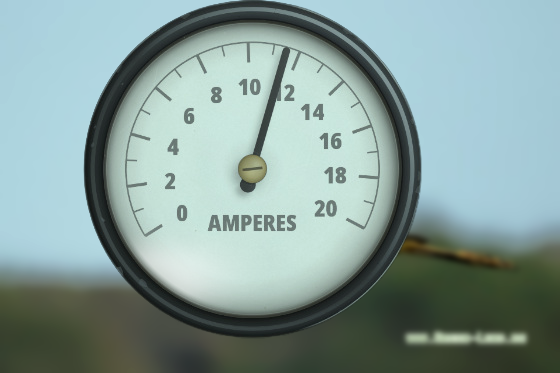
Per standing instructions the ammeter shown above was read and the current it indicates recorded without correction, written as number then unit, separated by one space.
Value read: 11.5 A
